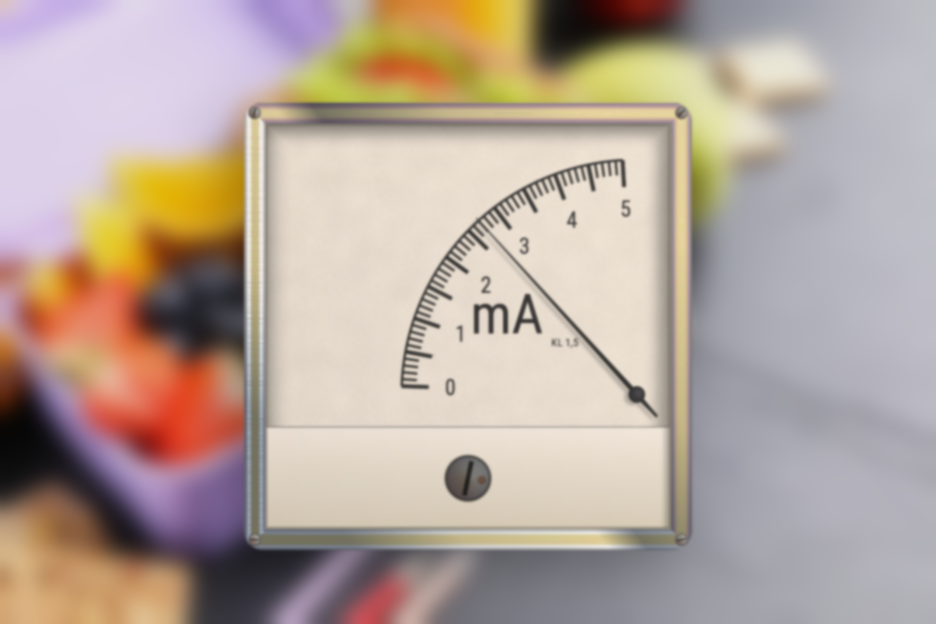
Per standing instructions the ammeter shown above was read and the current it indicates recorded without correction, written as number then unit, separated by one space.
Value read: 2.7 mA
